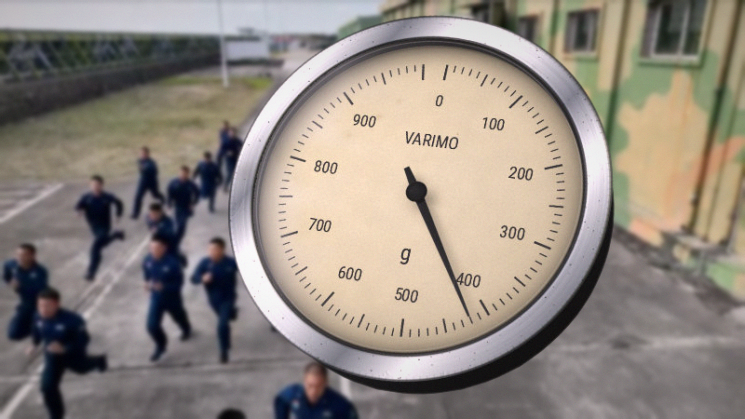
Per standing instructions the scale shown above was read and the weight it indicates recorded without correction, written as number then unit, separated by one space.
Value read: 420 g
